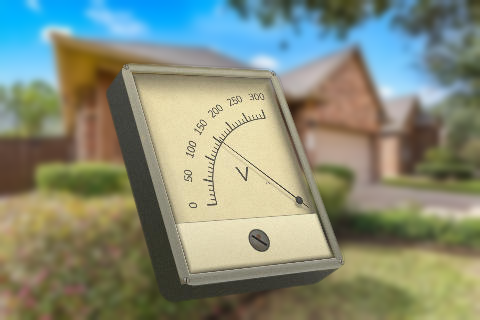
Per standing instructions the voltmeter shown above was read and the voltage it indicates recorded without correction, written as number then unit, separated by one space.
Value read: 150 V
